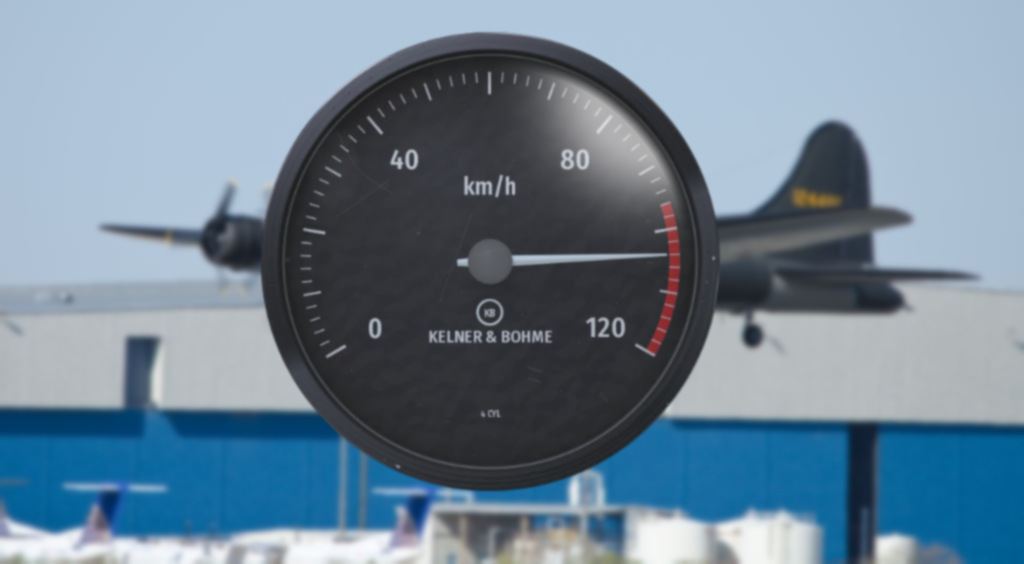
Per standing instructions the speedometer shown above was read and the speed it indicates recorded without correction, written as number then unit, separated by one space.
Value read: 104 km/h
